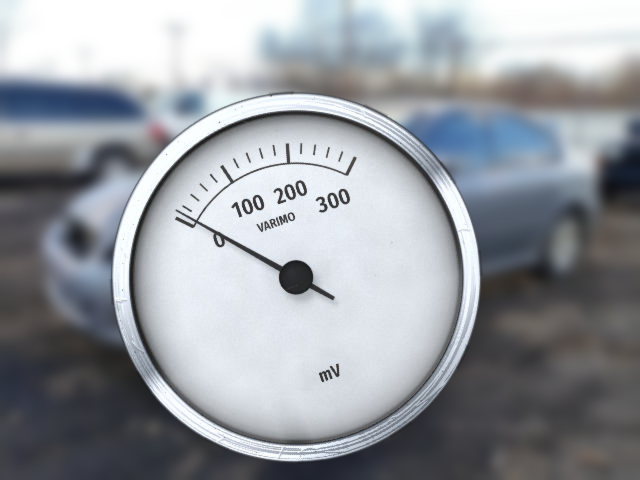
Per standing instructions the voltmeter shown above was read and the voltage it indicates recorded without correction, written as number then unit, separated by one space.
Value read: 10 mV
